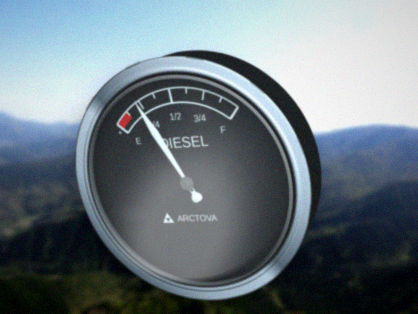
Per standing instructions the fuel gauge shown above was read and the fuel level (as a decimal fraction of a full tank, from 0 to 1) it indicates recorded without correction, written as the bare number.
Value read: 0.25
